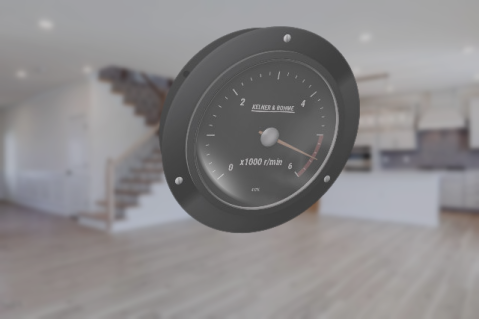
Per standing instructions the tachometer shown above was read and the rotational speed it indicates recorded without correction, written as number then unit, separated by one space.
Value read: 5500 rpm
